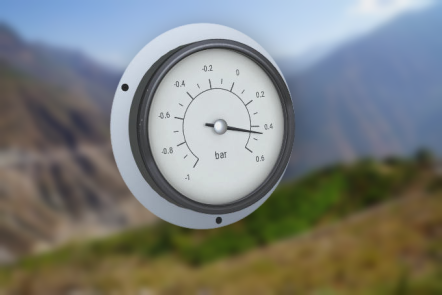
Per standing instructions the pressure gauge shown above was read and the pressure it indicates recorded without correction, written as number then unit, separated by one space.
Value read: 0.45 bar
